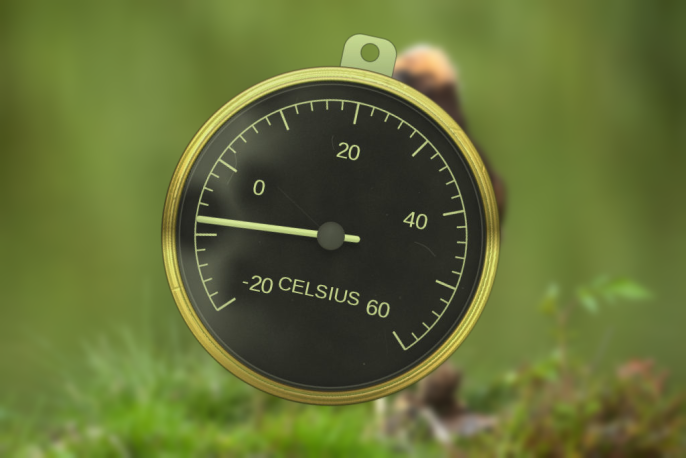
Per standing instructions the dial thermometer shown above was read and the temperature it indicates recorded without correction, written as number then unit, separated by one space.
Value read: -8 °C
